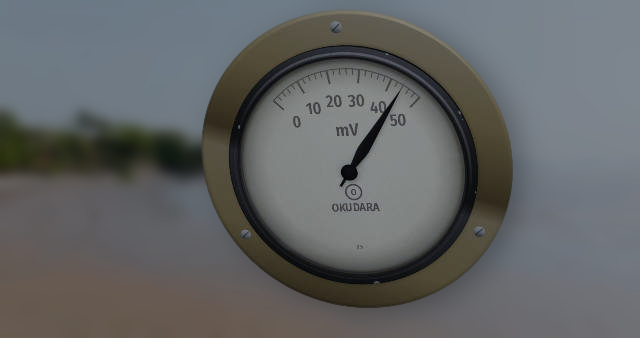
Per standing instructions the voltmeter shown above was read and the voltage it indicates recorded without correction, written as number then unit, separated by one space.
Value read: 44 mV
